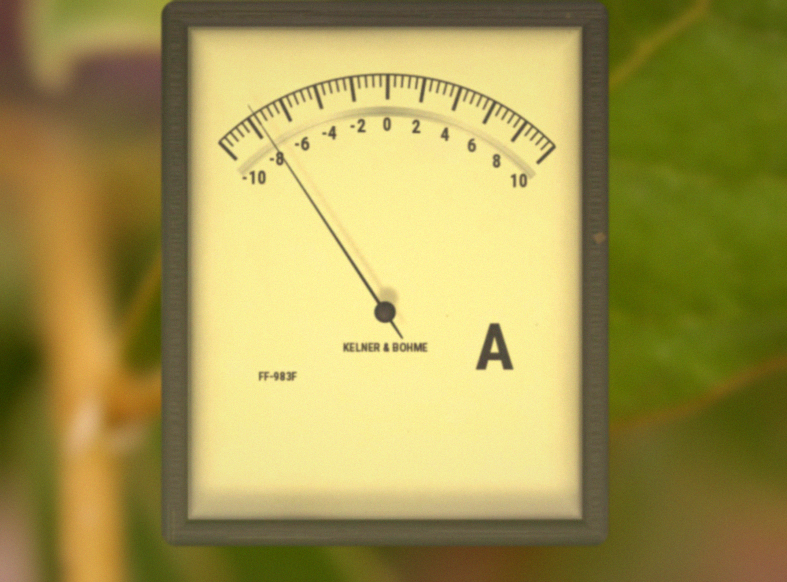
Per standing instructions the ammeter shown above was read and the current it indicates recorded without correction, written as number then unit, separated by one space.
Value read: -7.6 A
